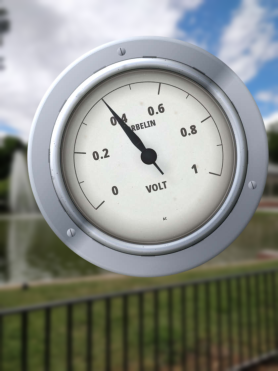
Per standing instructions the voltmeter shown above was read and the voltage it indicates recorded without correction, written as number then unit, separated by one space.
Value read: 0.4 V
